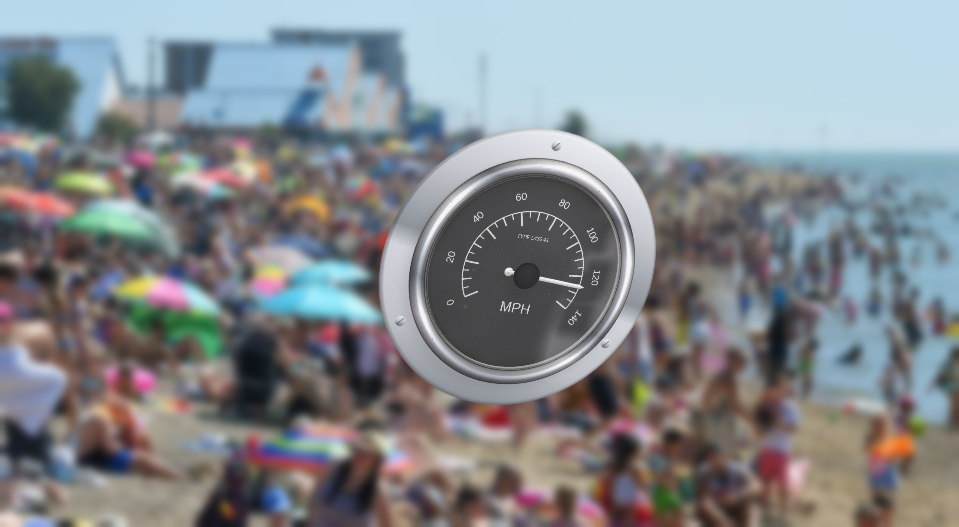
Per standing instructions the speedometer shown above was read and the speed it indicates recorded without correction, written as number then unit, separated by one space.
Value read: 125 mph
